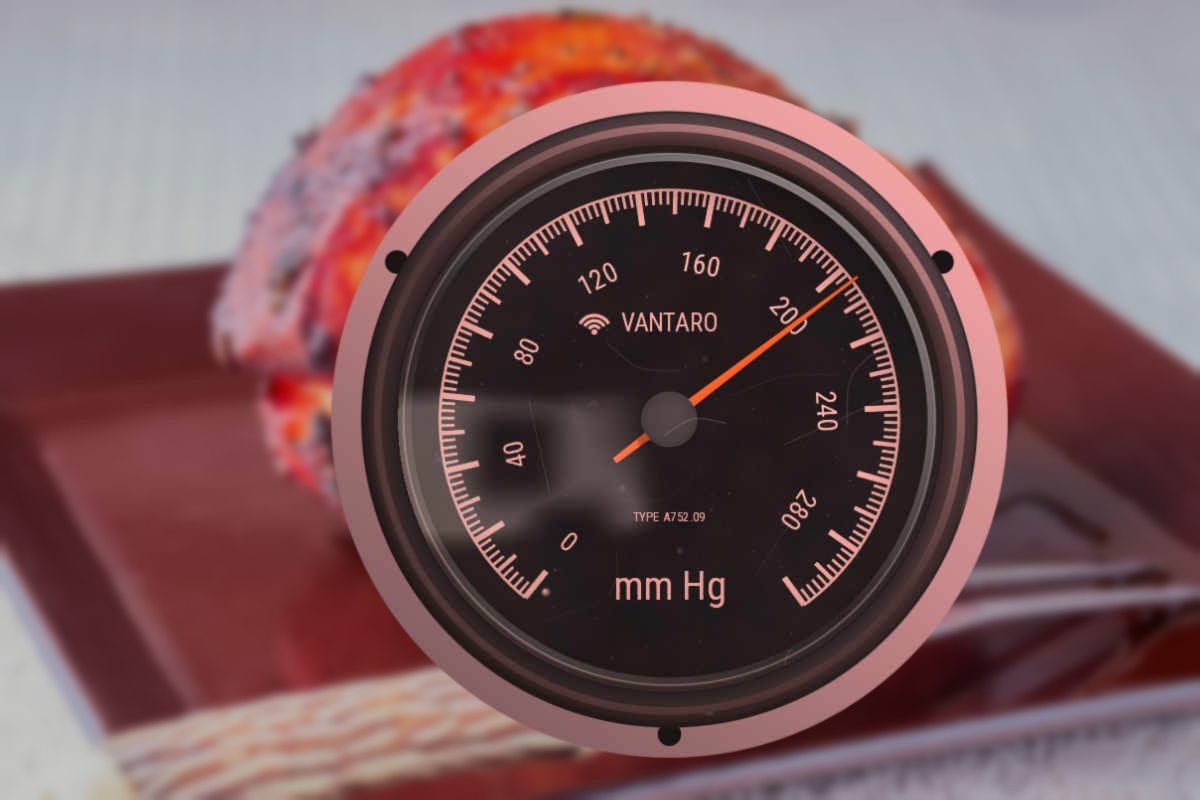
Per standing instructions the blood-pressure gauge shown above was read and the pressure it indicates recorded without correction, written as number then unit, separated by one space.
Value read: 204 mmHg
